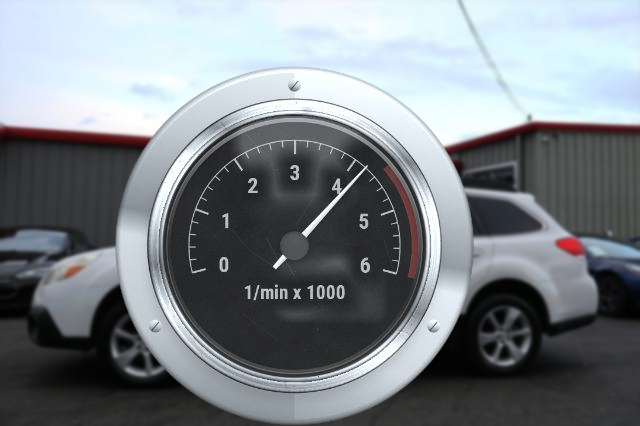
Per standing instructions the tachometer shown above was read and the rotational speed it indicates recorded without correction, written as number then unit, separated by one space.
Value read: 4200 rpm
